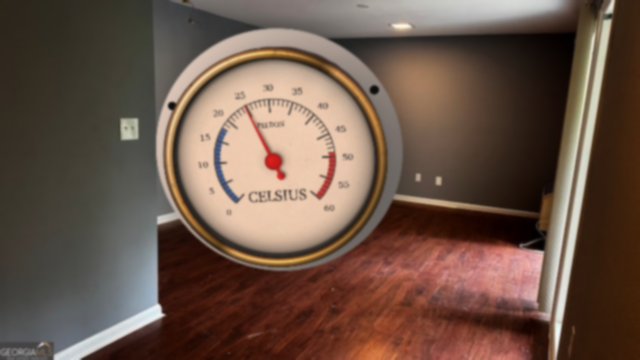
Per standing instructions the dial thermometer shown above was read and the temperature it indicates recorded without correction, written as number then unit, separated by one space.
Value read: 25 °C
